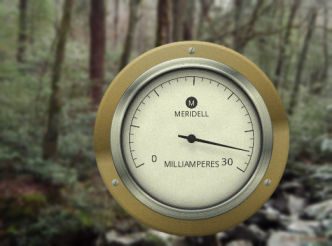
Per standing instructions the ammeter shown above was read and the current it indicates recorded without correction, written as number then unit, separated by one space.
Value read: 27.5 mA
